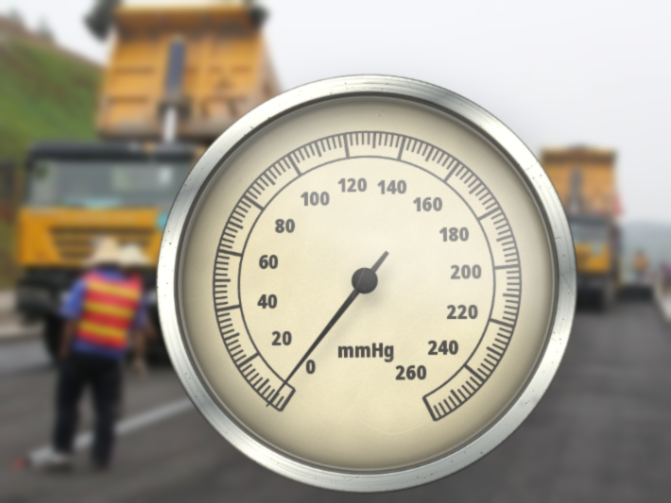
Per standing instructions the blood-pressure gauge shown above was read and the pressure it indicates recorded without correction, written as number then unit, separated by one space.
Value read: 4 mmHg
